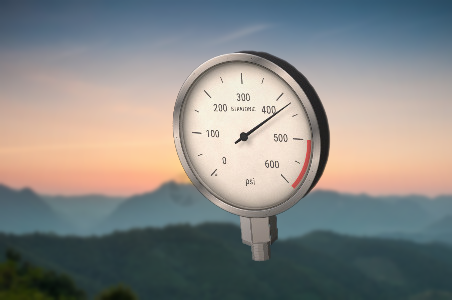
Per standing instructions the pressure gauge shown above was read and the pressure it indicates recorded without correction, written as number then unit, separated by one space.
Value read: 425 psi
